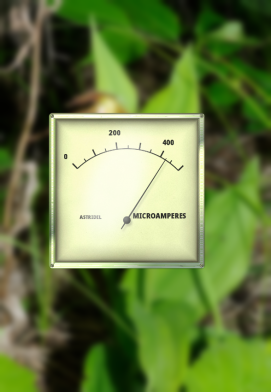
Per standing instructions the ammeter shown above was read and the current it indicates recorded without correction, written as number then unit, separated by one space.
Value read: 425 µA
